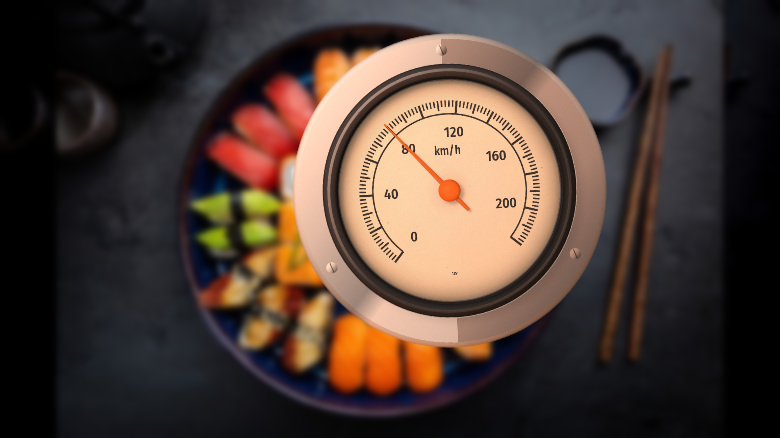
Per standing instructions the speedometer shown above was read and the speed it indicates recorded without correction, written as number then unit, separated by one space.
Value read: 80 km/h
